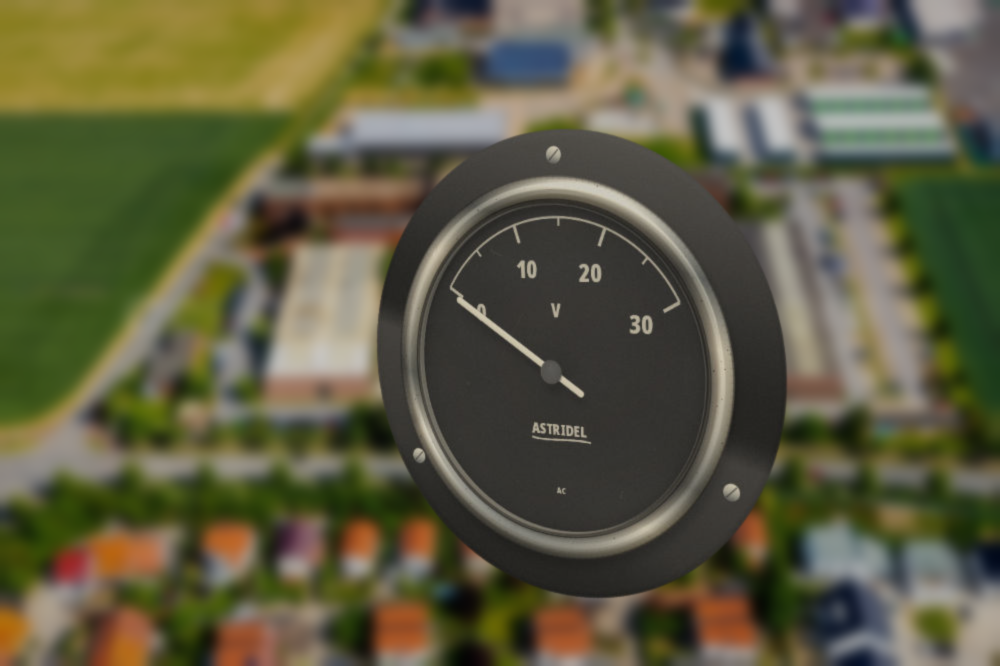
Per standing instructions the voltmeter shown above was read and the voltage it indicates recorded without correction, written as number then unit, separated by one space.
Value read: 0 V
